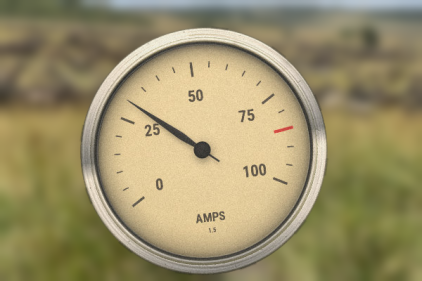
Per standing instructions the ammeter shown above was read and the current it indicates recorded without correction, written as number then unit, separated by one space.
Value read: 30 A
